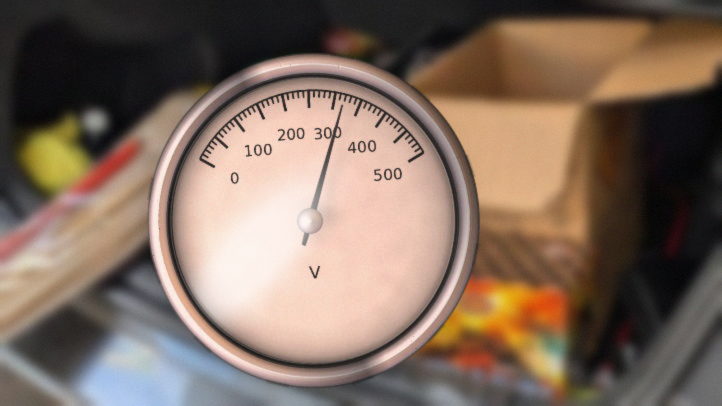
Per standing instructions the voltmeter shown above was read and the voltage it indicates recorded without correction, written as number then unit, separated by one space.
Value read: 320 V
